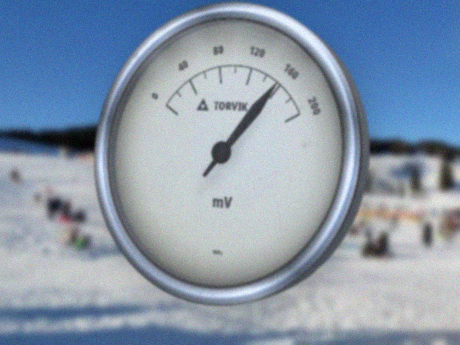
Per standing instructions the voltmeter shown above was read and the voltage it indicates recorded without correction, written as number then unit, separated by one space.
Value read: 160 mV
